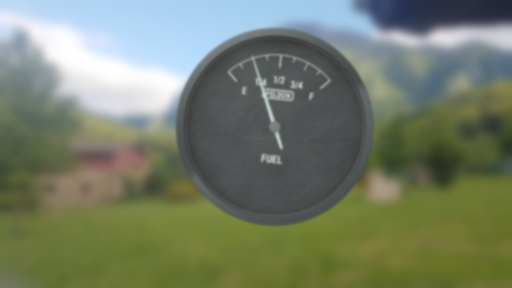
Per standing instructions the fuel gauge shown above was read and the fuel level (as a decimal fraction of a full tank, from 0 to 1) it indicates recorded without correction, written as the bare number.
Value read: 0.25
